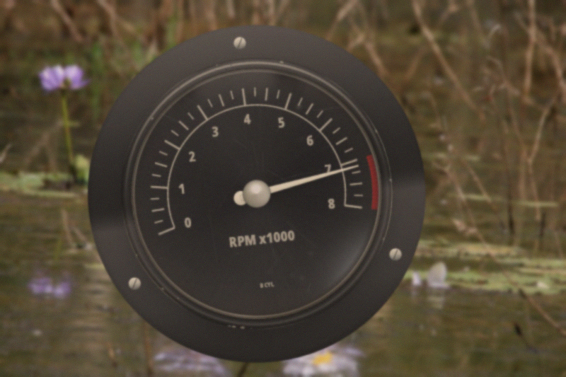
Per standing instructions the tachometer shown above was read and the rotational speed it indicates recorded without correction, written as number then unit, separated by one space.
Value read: 7125 rpm
